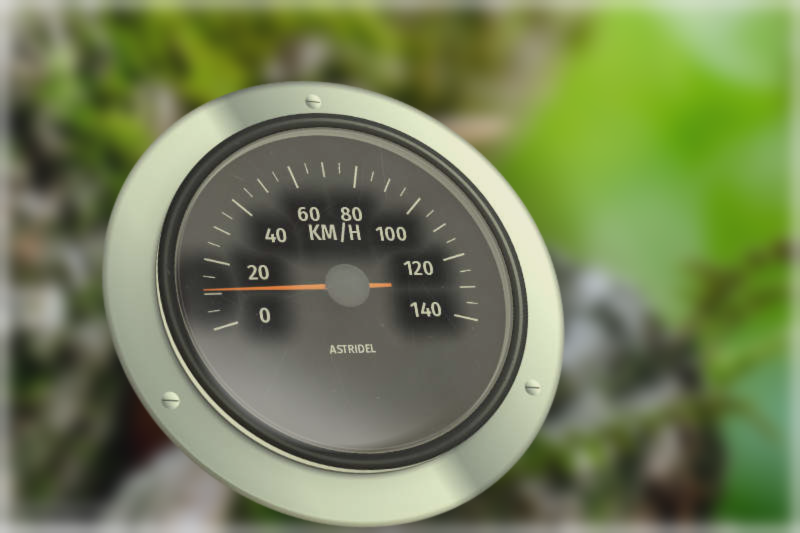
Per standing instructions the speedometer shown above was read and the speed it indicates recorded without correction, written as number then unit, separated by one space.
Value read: 10 km/h
